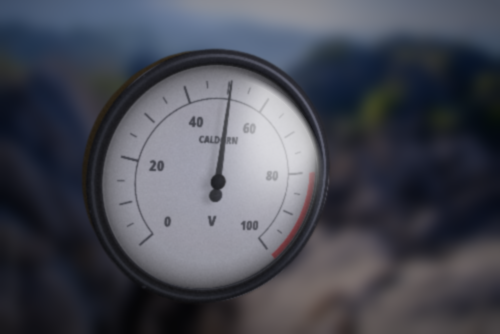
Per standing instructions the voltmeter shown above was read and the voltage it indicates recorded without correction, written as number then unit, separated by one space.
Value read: 50 V
